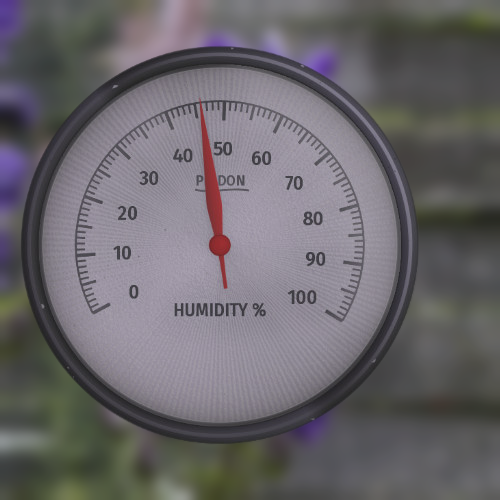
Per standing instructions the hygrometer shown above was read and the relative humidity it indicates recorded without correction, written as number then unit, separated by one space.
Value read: 46 %
